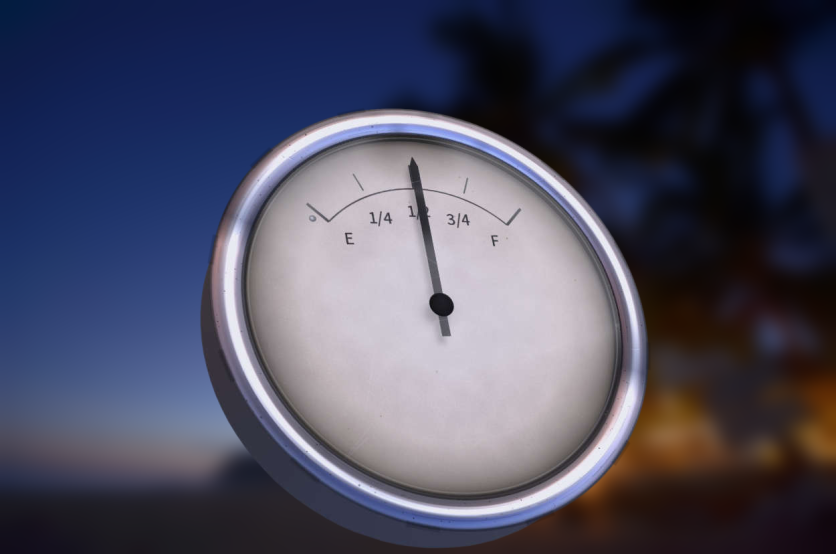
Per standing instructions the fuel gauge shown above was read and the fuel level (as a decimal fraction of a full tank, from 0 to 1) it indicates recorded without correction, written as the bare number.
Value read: 0.5
